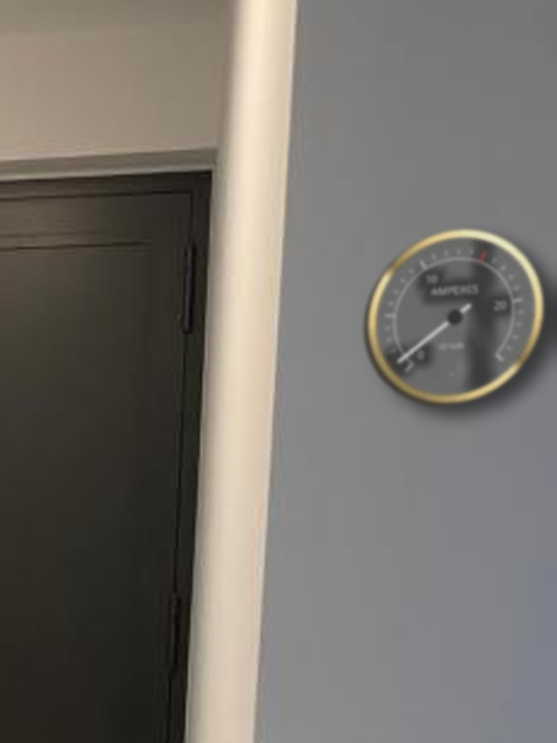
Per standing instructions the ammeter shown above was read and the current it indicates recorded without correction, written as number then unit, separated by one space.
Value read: 1 A
